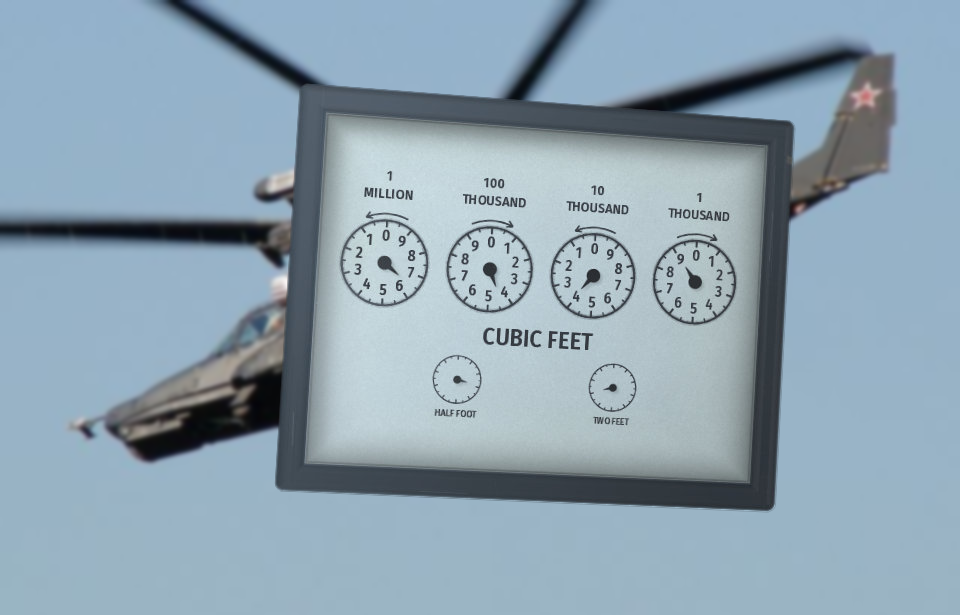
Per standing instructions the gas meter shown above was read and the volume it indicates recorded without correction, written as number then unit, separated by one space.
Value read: 643900 ft³
